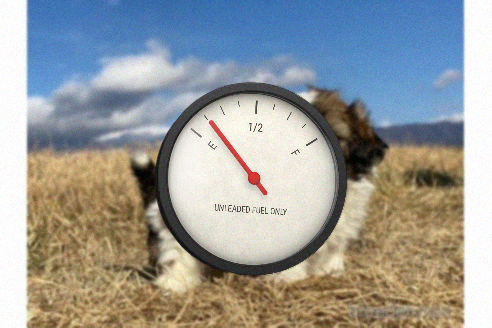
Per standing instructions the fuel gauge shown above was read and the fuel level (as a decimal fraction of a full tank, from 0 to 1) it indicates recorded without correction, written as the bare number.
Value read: 0.125
